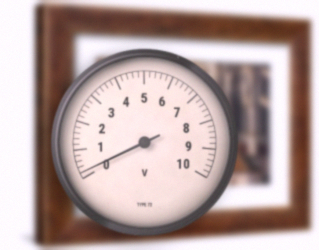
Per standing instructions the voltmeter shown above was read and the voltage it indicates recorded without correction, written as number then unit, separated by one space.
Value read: 0.2 V
